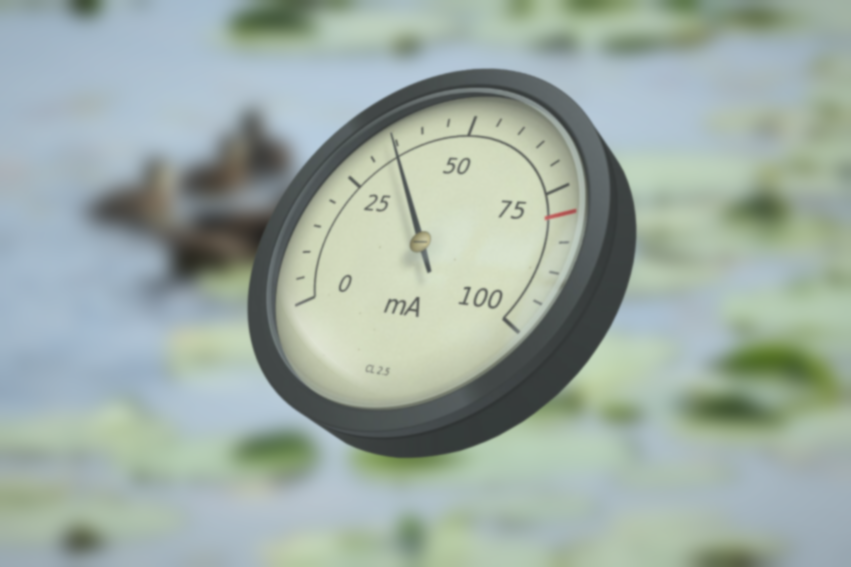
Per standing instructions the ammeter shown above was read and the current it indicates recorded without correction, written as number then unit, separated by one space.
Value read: 35 mA
